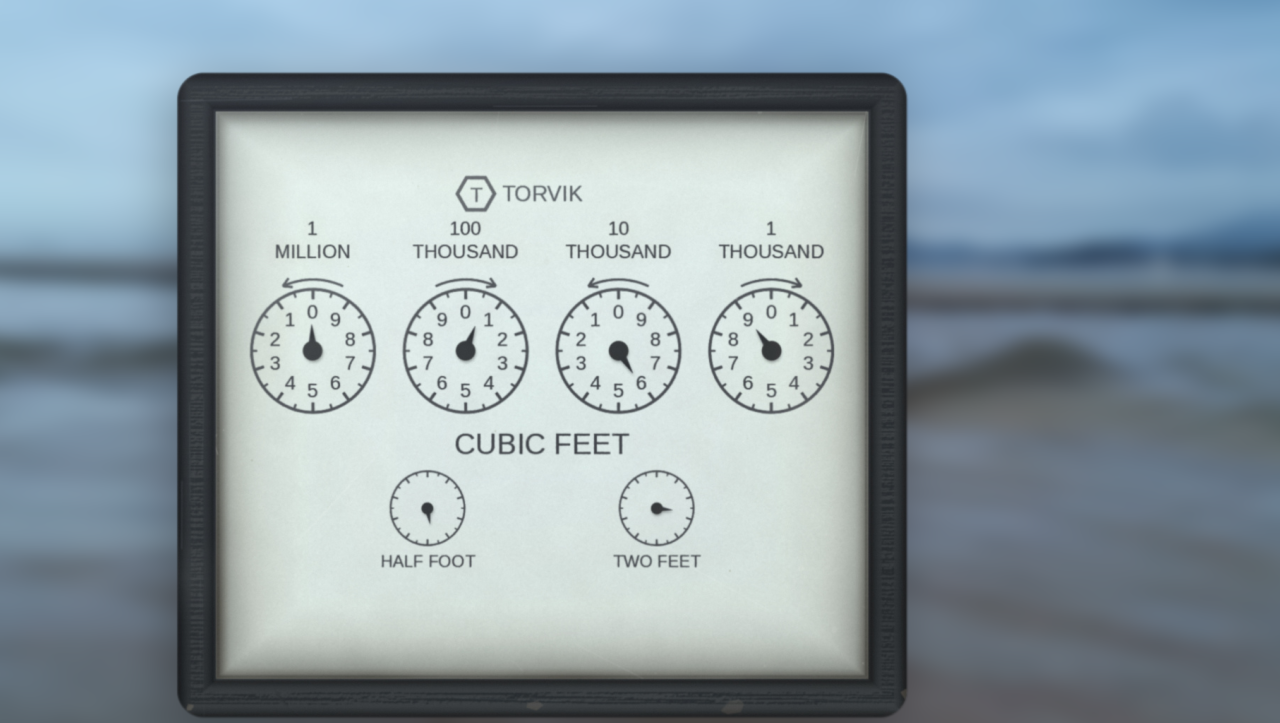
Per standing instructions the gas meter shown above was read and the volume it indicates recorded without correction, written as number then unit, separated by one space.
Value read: 5900 ft³
